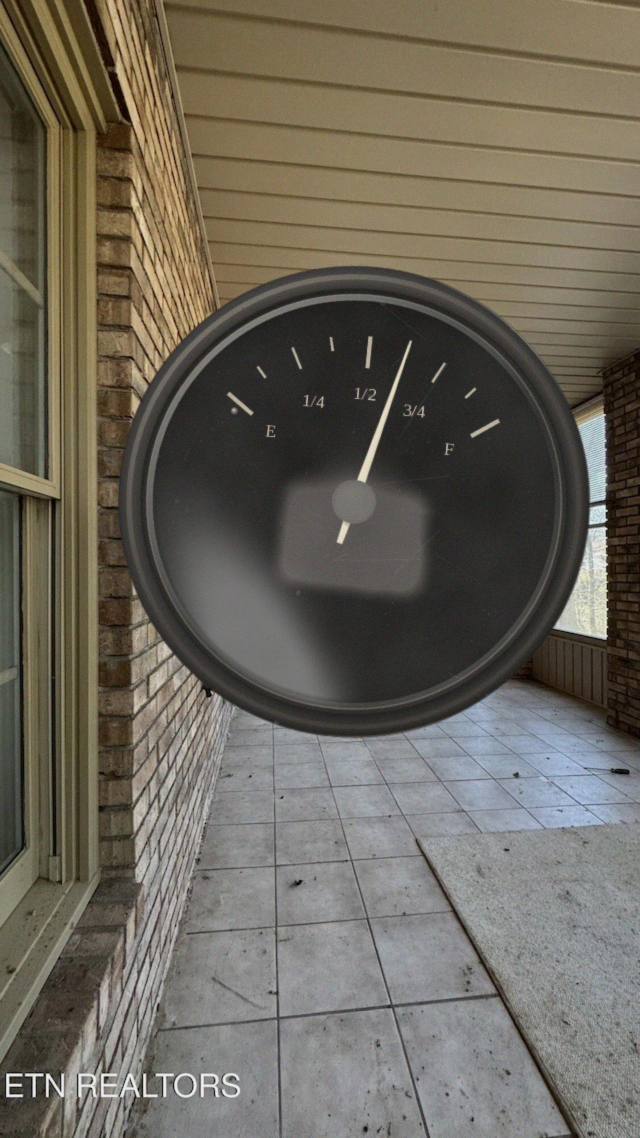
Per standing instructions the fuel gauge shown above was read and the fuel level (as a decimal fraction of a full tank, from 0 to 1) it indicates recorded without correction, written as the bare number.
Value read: 0.625
